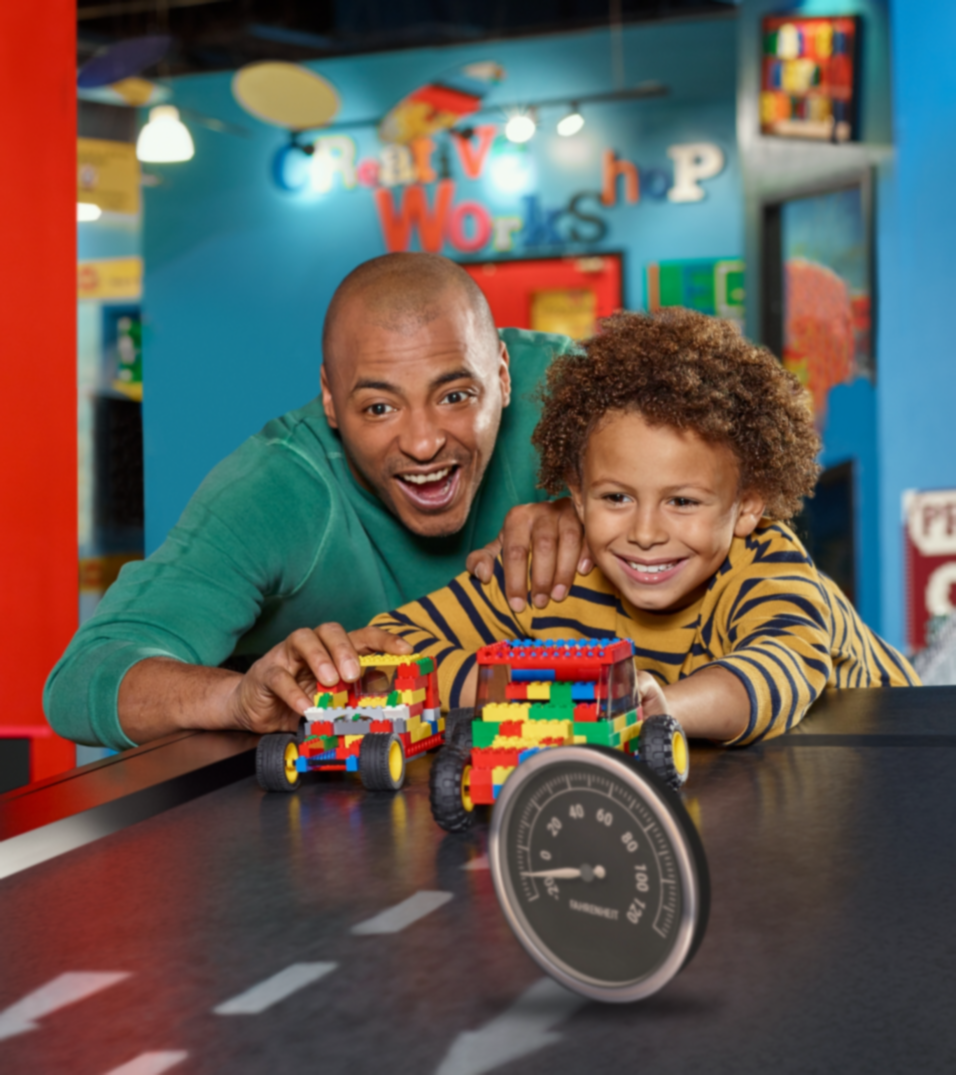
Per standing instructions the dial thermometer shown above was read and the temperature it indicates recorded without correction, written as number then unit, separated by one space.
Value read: -10 °F
